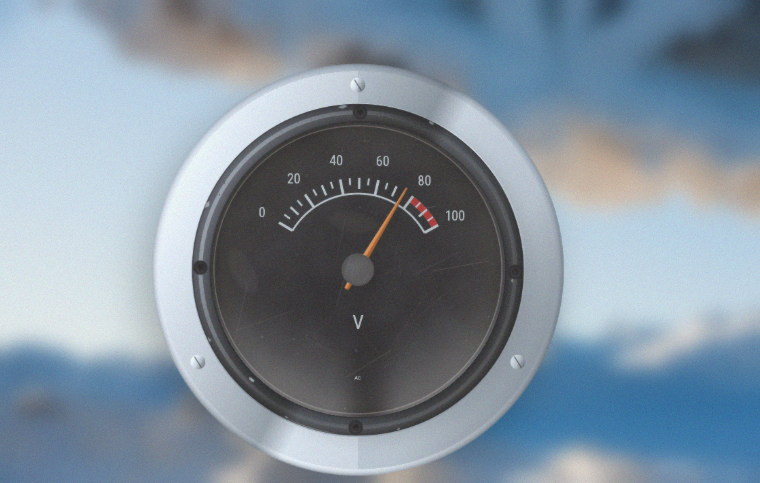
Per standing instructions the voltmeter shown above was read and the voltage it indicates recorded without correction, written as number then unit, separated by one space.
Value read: 75 V
